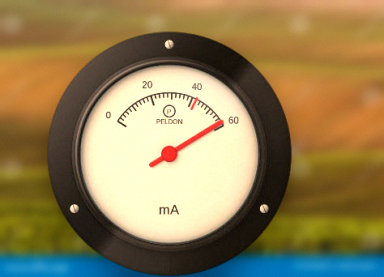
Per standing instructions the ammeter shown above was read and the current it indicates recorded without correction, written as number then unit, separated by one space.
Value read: 58 mA
